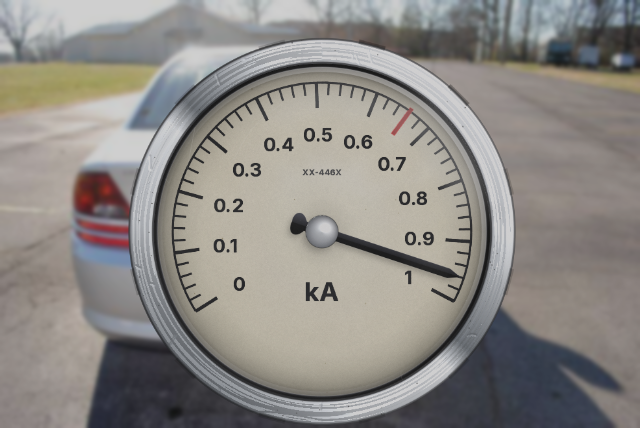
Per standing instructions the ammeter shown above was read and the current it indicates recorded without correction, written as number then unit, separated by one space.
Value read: 0.96 kA
